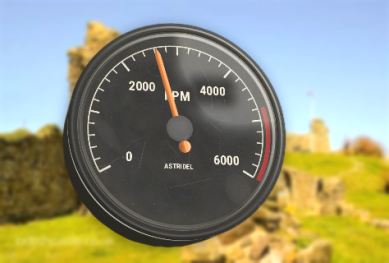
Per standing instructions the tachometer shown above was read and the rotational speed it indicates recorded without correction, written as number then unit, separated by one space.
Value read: 2600 rpm
